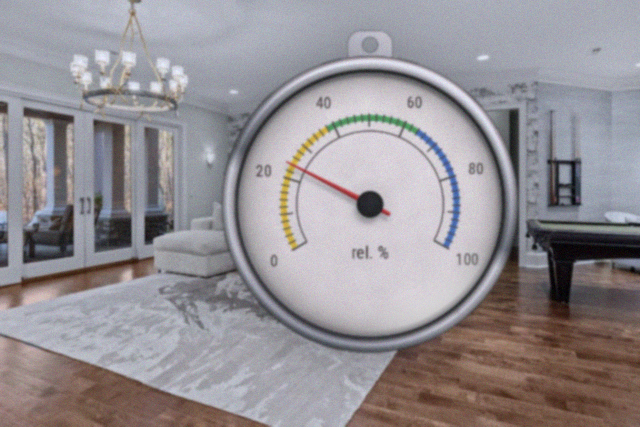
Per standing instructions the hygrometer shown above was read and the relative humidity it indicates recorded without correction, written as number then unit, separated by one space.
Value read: 24 %
